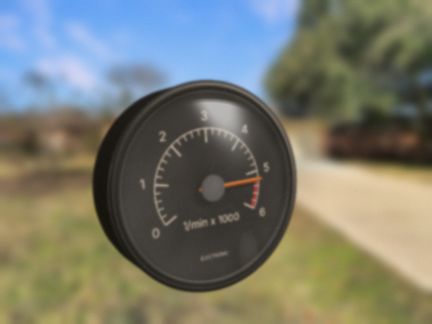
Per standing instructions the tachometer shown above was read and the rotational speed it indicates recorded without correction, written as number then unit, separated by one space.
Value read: 5200 rpm
